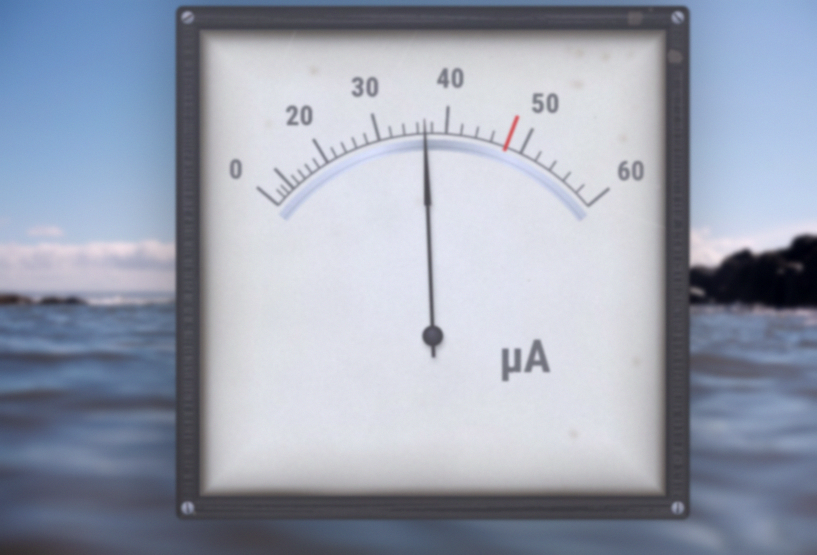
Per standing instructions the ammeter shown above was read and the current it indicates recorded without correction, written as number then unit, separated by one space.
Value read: 37 µA
